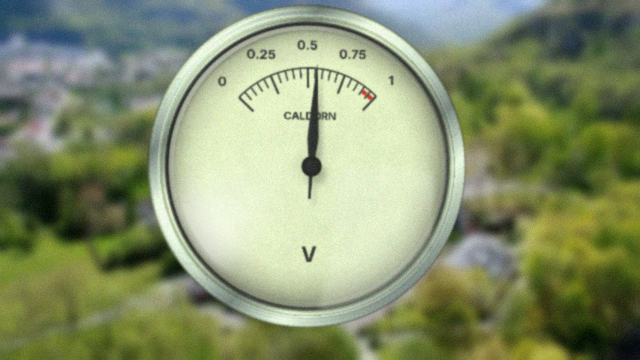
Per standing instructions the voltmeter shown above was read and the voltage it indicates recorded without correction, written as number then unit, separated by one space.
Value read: 0.55 V
